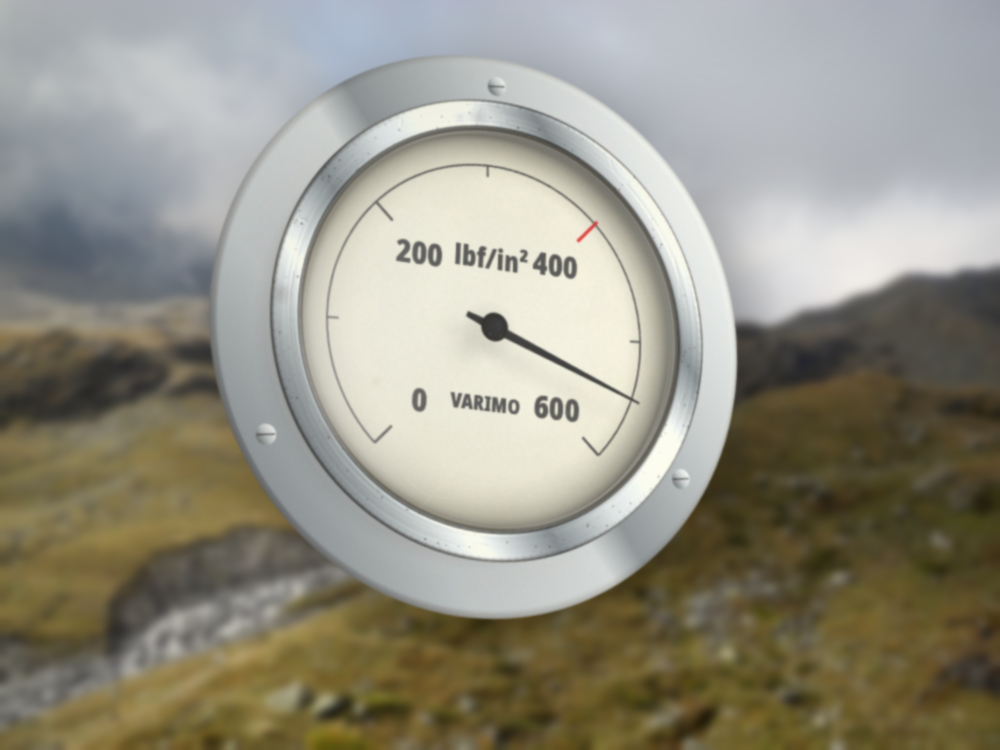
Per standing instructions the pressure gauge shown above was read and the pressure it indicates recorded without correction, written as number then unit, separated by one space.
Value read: 550 psi
